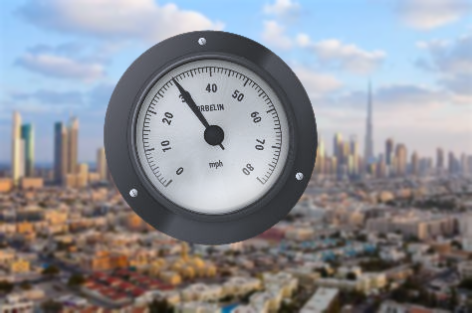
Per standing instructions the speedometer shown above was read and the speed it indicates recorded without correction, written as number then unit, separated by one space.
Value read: 30 mph
